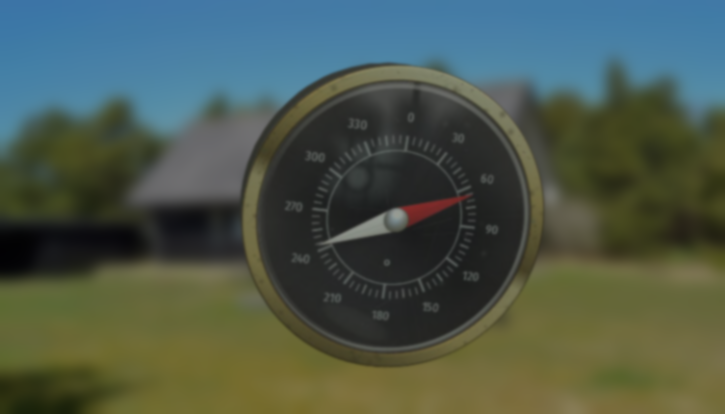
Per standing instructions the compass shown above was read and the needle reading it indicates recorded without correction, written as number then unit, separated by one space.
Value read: 65 °
